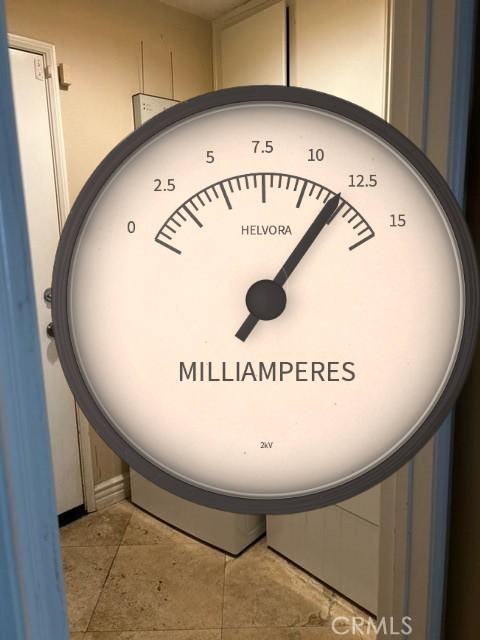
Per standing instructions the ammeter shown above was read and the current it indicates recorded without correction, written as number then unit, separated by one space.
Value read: 12 mA
